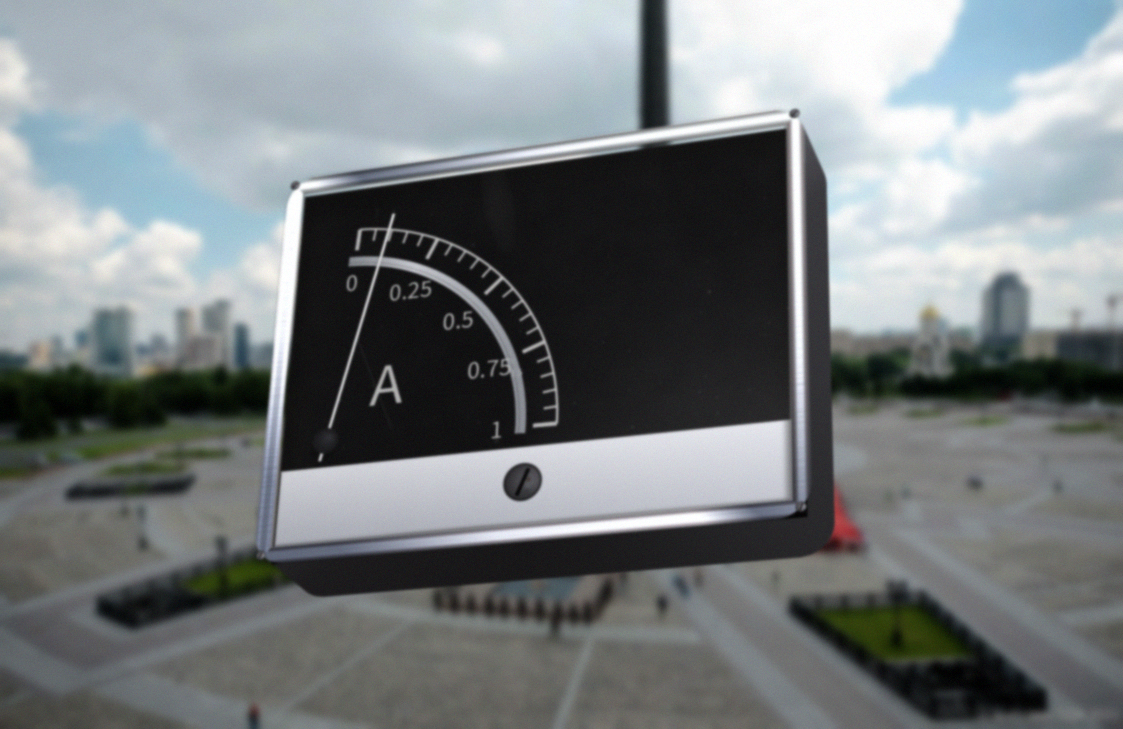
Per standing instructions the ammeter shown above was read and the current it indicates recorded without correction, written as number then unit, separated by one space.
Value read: 0.1 A
